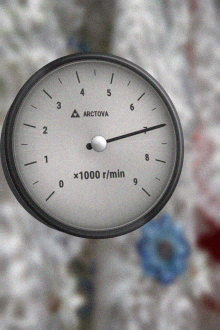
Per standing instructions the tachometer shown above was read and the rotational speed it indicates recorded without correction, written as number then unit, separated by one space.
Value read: 7000 rpm
